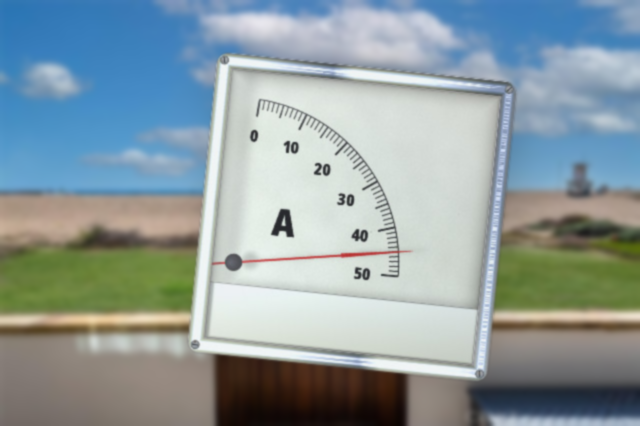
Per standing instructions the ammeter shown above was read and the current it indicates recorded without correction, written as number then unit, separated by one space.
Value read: 45 A
